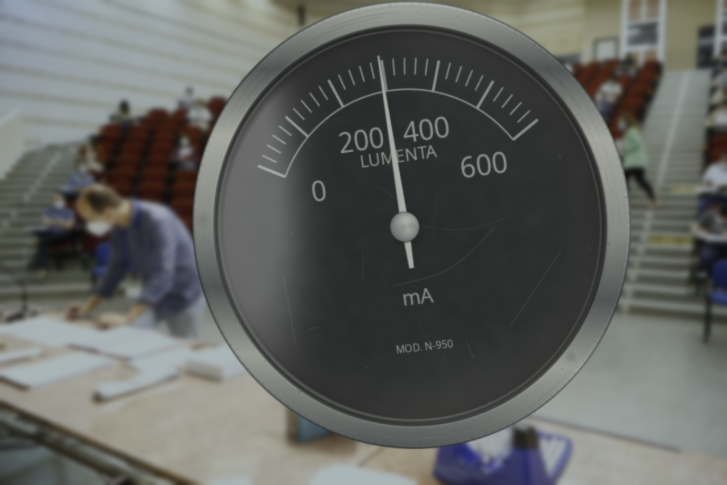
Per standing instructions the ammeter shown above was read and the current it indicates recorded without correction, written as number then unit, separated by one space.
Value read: 300 mA
